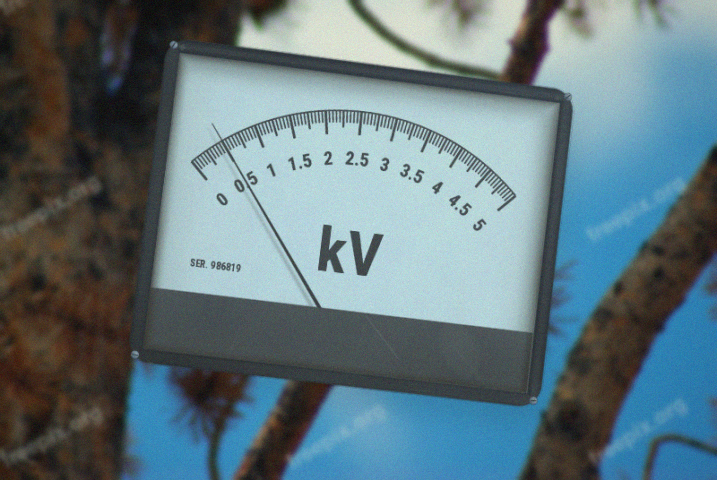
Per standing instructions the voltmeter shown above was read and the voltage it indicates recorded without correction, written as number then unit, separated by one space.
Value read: 0.5 kV
